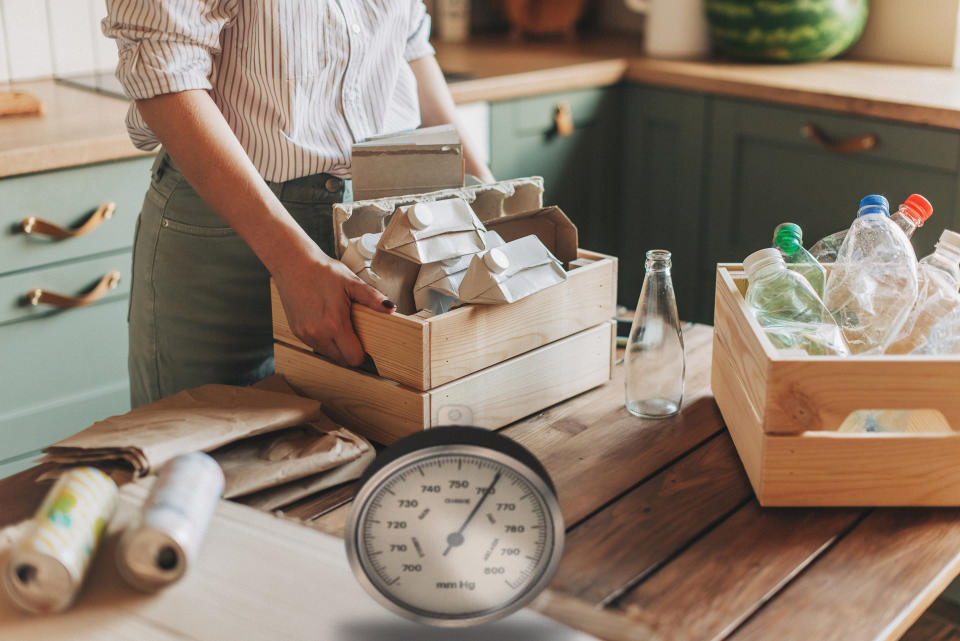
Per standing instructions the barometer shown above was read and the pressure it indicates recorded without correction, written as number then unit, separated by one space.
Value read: 760 mmHg
